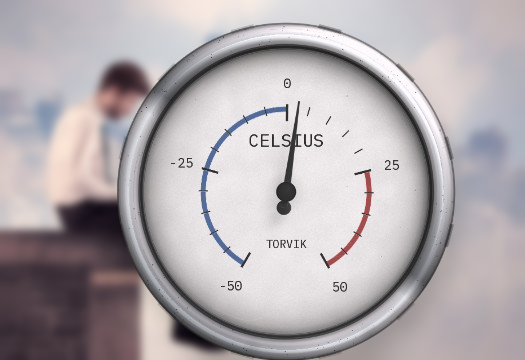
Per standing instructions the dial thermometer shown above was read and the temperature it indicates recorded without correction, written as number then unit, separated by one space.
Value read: 2.5 °C
